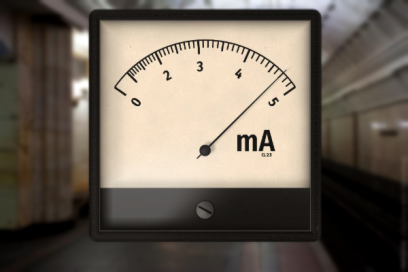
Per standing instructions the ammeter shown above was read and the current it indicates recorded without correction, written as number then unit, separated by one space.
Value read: 4.7 mA
